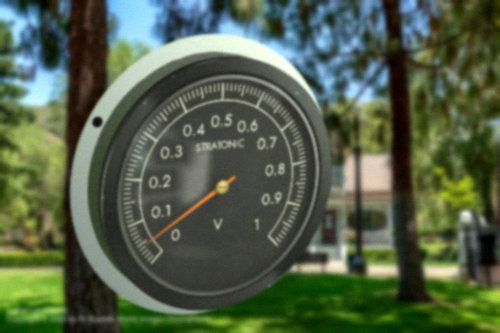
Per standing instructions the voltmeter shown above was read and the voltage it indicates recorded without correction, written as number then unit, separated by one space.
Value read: 0.05 V
